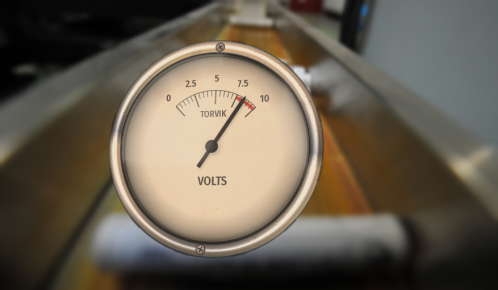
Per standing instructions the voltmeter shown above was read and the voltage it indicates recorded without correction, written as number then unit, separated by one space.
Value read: 8.5 V
